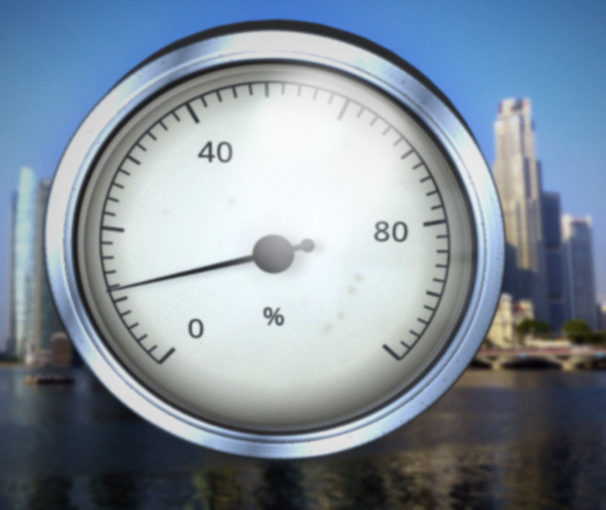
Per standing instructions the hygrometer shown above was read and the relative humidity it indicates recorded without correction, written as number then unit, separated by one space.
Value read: 12 %
